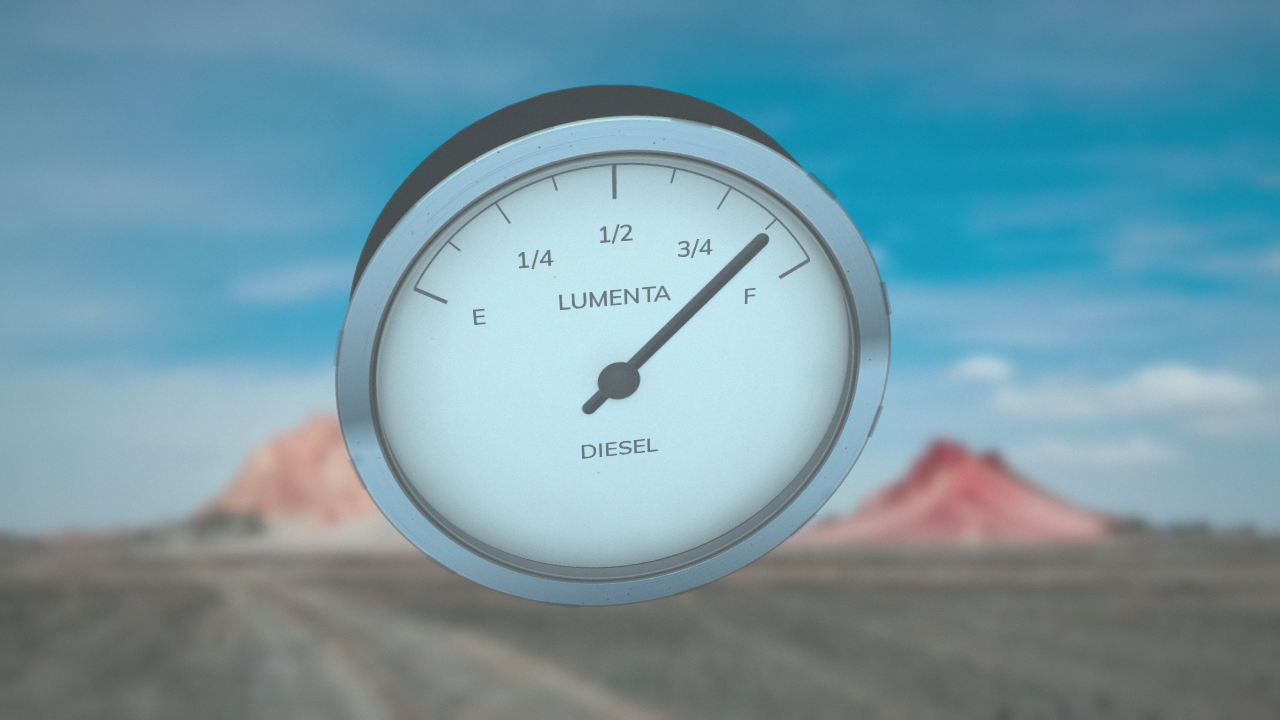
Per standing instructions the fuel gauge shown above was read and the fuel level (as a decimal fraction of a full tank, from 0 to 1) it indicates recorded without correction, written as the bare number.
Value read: 0.875
